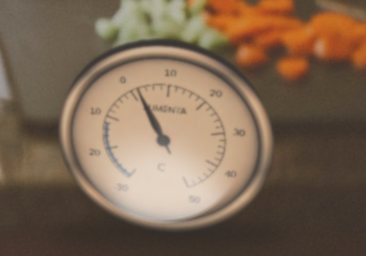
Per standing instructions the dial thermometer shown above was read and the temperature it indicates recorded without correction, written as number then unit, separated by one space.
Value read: 2 °C
